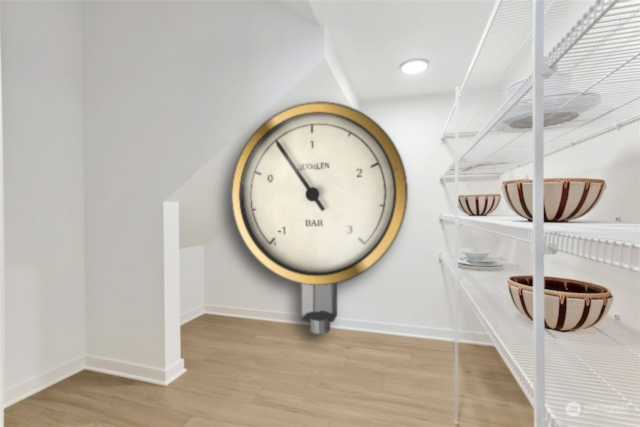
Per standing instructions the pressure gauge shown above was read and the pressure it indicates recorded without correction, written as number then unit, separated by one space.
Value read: 0.5 bar
